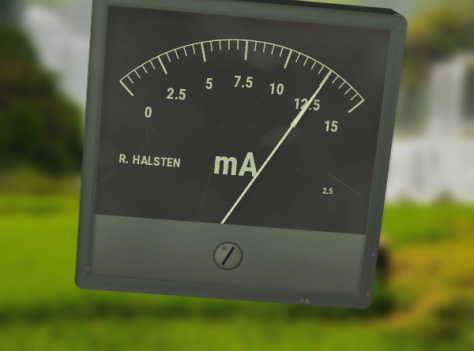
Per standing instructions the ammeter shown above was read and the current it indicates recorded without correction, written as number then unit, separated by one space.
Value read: 12.5 mA
